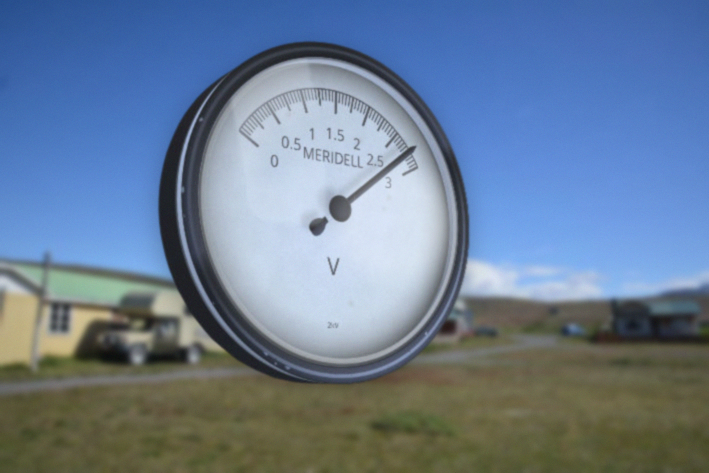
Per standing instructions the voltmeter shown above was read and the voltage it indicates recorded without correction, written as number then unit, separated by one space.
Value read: 2.75 V
